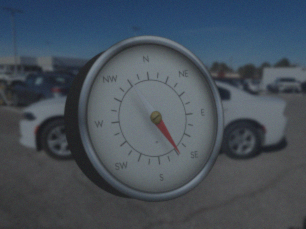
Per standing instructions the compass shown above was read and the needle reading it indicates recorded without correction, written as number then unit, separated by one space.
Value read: 150 °
